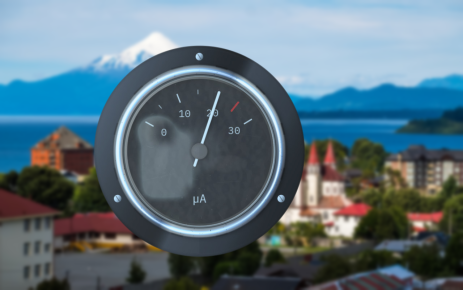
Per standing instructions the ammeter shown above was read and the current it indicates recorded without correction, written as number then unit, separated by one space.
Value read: 20 µA
